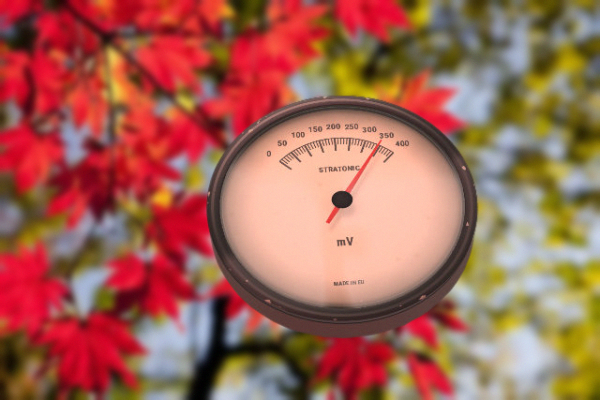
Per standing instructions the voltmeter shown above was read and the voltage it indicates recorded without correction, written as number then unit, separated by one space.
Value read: 350 mV
